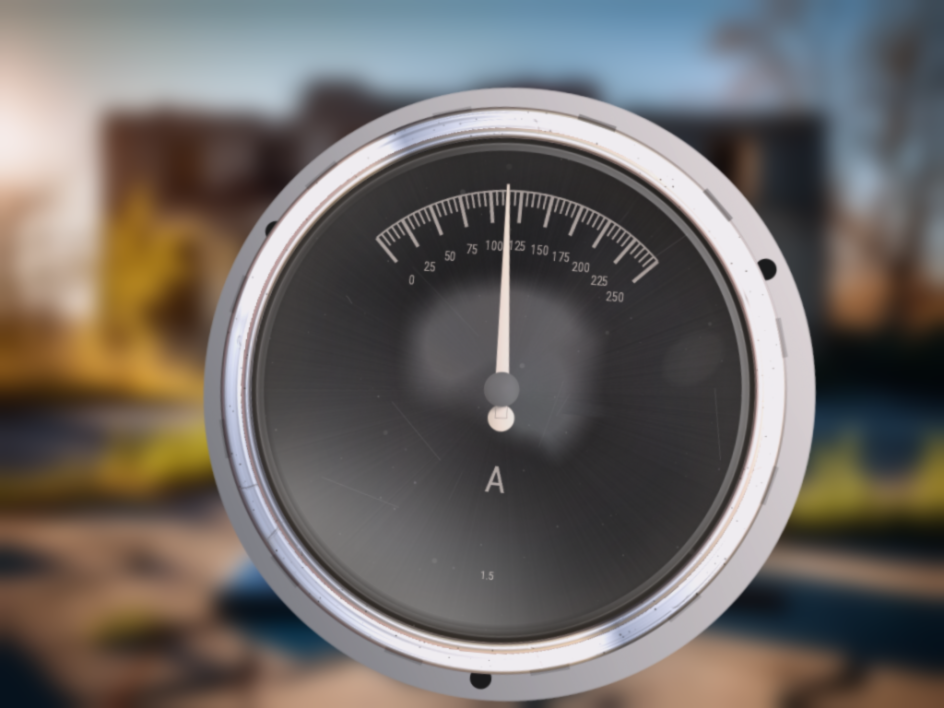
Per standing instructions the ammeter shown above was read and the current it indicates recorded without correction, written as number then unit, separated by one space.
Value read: 115 A
